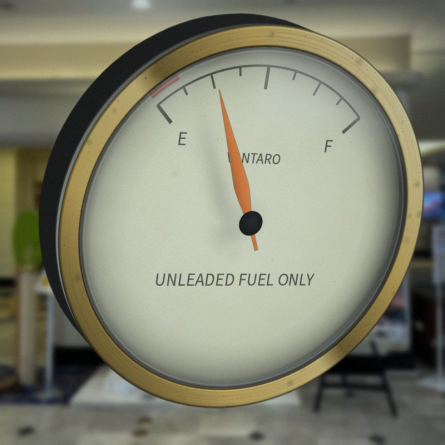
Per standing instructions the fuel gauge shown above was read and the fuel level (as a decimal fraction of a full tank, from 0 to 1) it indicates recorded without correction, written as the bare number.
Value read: 0.25
